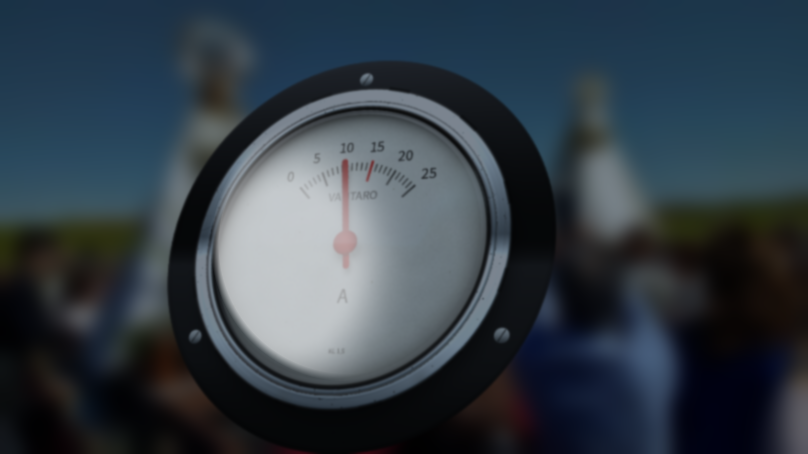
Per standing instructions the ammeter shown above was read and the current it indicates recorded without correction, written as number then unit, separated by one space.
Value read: 10 A
